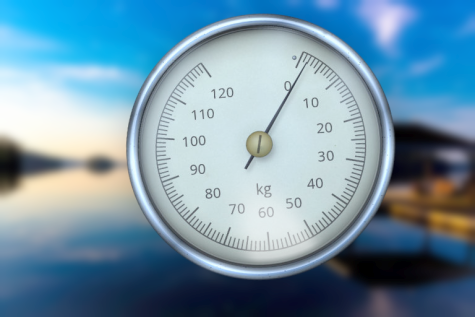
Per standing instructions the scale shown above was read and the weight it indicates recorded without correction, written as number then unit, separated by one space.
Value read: 2 kg
